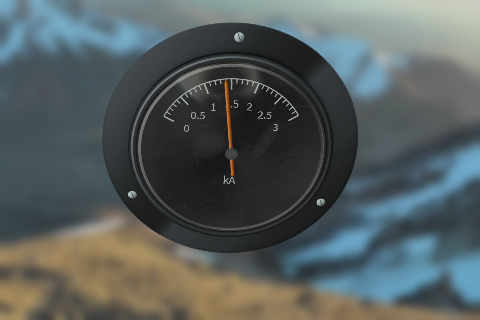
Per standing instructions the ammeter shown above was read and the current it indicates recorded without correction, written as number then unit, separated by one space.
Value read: 1.4 kA
